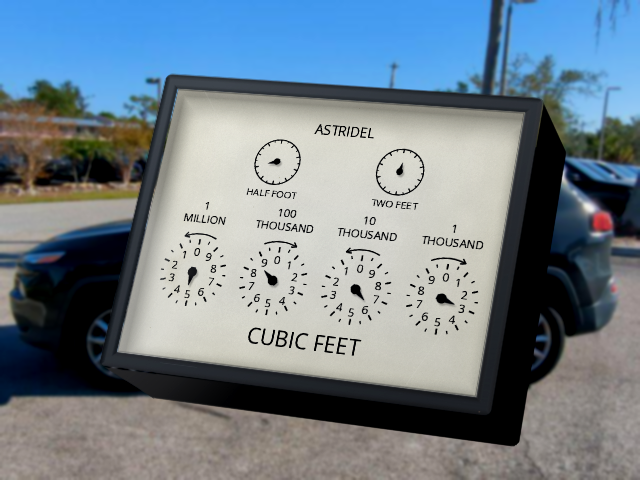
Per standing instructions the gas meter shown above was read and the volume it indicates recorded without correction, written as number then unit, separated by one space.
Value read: 486300 ft³
